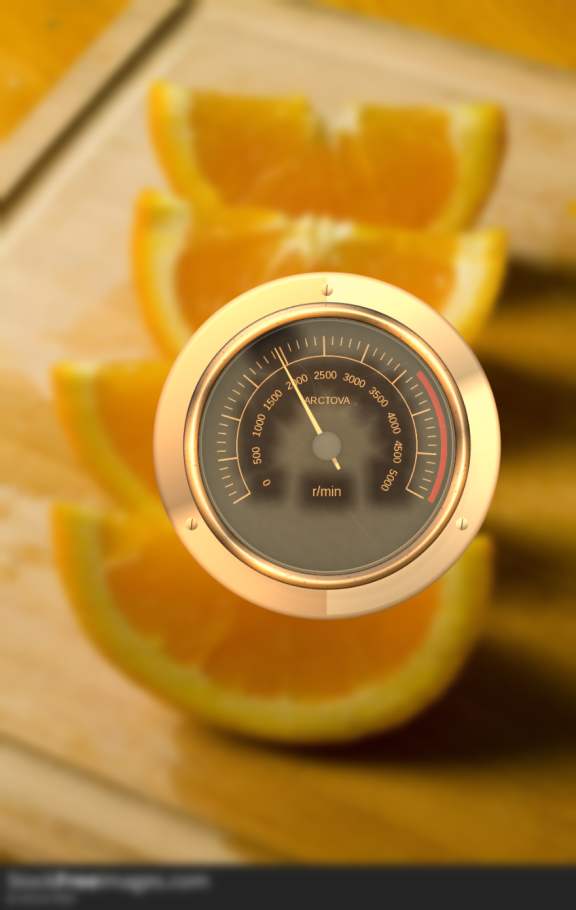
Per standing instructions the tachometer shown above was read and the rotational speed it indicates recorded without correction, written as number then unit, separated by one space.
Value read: 1950 rpm
